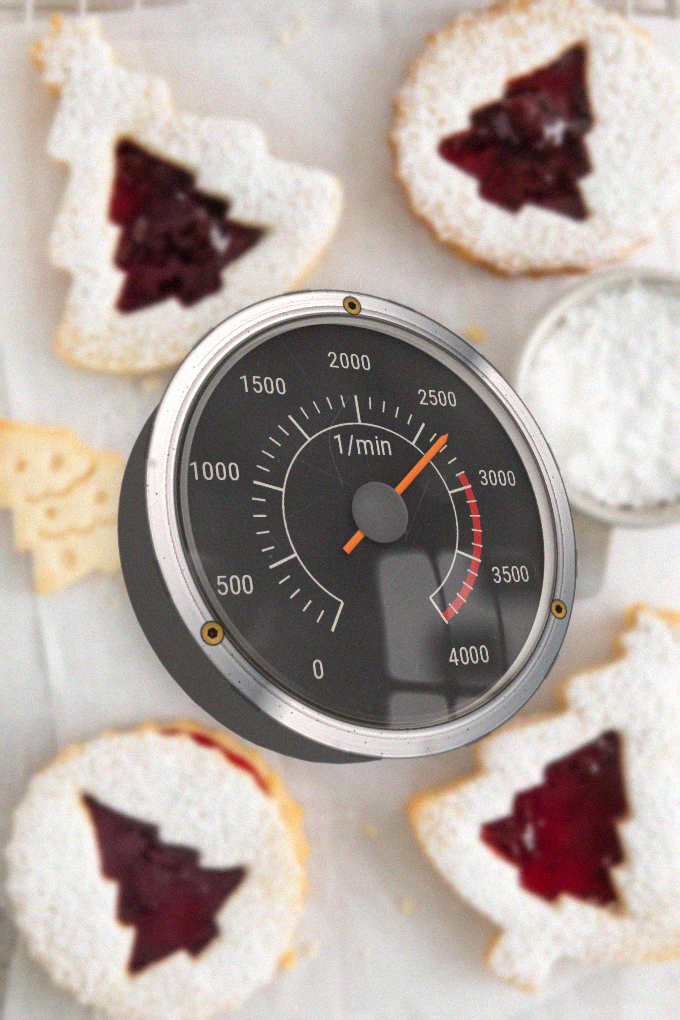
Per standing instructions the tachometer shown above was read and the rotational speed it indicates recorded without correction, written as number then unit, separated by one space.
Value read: 2650 rpm
